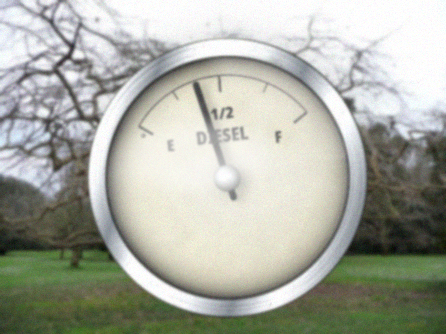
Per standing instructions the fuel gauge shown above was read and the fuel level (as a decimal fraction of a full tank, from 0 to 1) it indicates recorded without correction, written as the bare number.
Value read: 0.375
